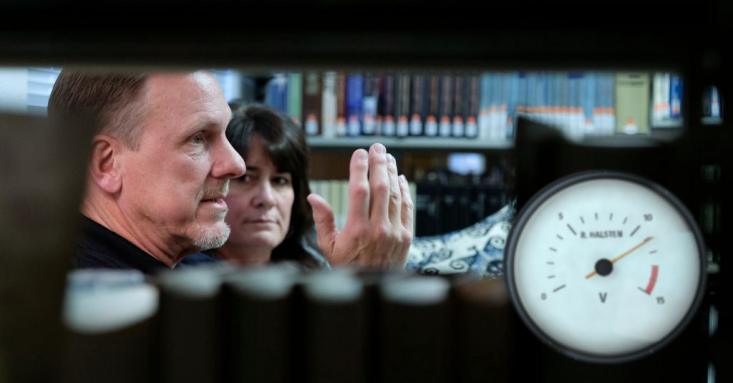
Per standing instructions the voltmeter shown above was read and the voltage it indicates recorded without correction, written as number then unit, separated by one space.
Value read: 11 V
